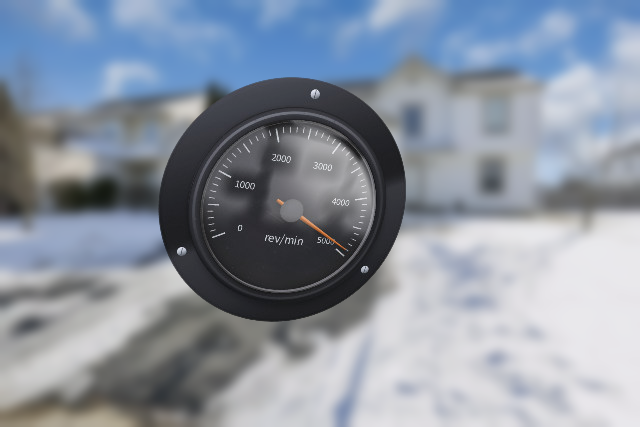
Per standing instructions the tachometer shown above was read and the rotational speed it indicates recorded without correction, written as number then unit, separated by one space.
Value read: 4900 rpm
